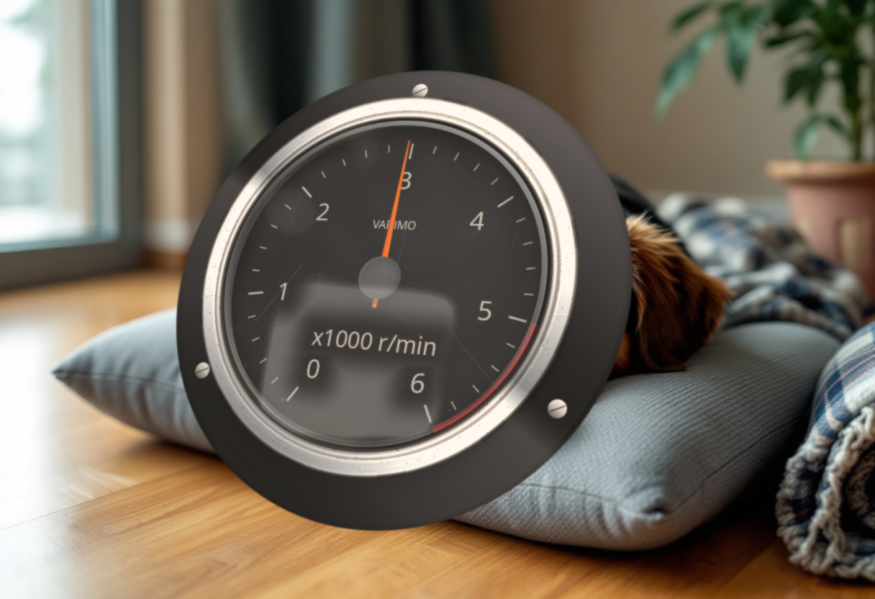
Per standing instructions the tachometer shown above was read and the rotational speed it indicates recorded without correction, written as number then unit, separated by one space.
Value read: 3000 rpm
